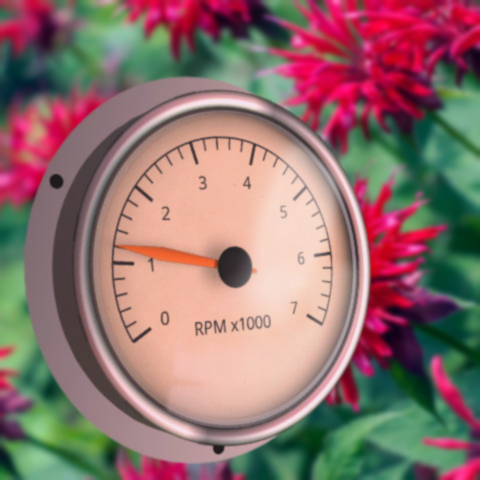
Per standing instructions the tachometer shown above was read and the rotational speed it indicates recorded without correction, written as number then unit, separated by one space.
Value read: 1200 rpm
